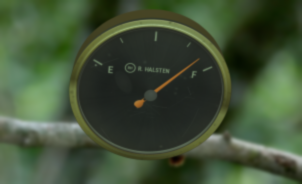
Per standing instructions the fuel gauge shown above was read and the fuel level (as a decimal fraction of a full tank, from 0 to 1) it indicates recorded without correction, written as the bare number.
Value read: 0.875
